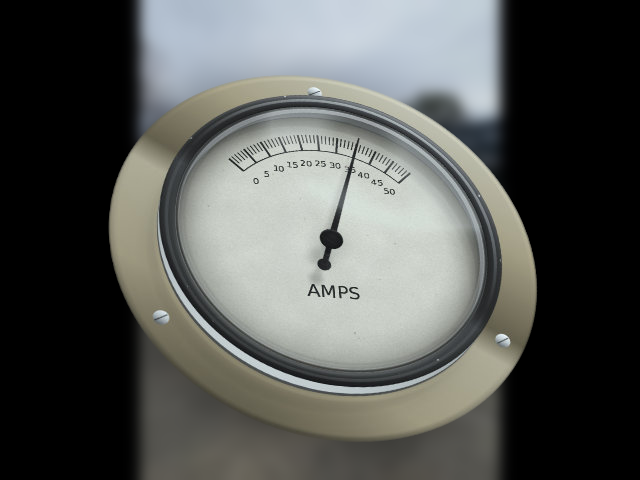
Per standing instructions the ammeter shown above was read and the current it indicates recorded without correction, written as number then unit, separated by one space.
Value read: 35 A
